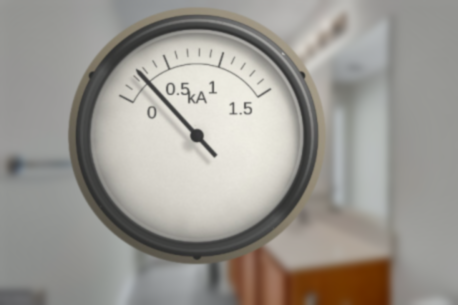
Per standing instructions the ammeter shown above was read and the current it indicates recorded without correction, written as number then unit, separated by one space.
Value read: 0.25 kA
